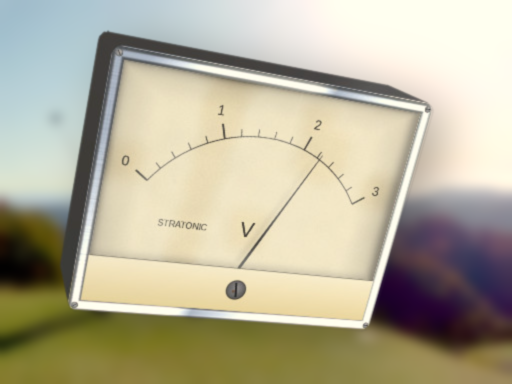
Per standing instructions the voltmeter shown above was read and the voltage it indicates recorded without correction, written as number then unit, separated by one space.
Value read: 2.2 V
